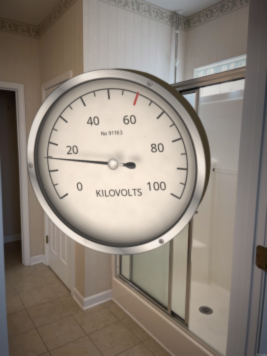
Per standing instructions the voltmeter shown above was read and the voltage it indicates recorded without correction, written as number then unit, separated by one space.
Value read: 15 kV
